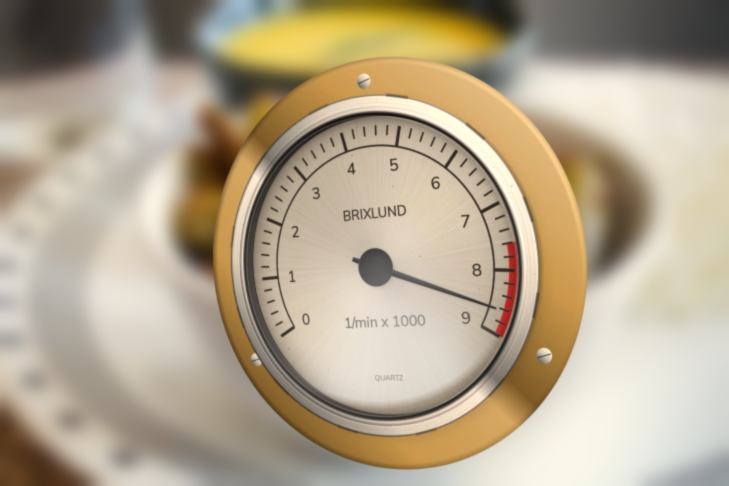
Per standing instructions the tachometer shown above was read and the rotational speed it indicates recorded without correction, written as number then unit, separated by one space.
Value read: 8600 rpm
